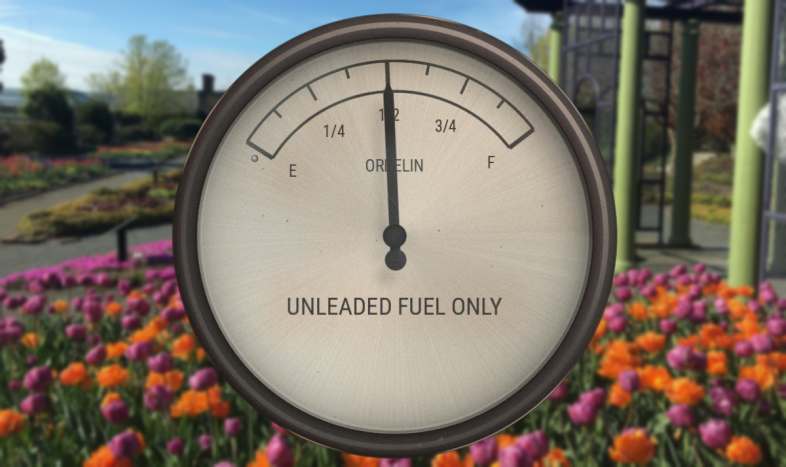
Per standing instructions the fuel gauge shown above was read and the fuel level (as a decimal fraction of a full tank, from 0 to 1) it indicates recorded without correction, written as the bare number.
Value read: 0.5
